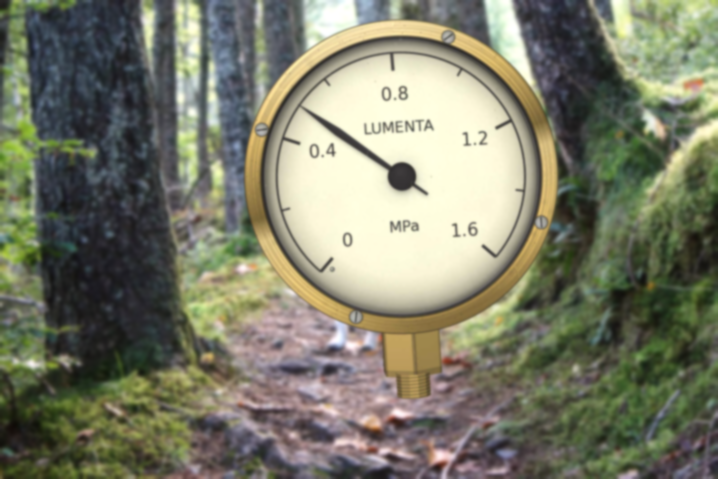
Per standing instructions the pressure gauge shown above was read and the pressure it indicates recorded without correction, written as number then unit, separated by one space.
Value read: 0.5 MPa
